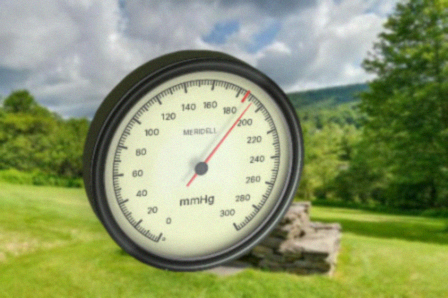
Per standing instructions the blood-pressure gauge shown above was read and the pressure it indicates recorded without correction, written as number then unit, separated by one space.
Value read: 190 mmHg
